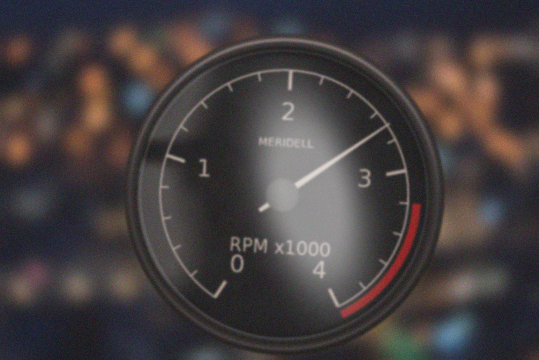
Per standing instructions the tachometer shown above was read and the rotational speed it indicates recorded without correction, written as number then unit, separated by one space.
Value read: 2700 rpm
